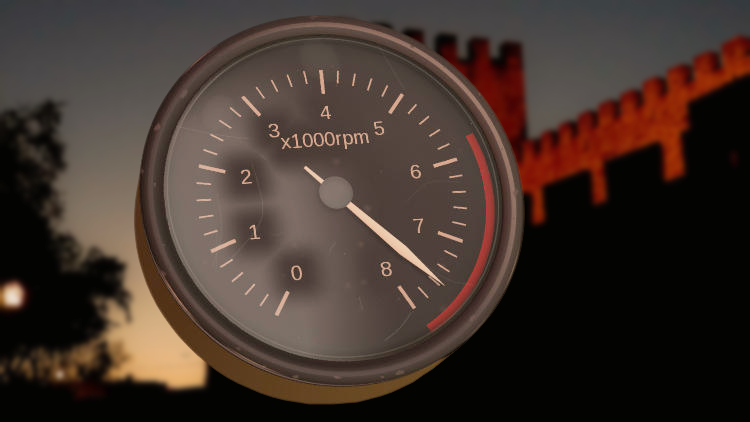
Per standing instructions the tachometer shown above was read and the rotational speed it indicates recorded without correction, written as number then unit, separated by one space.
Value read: 7600 rpm
